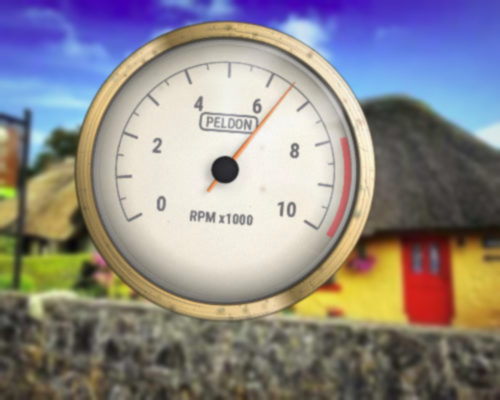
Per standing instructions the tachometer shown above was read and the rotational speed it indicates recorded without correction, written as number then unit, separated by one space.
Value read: 6500 rpm
